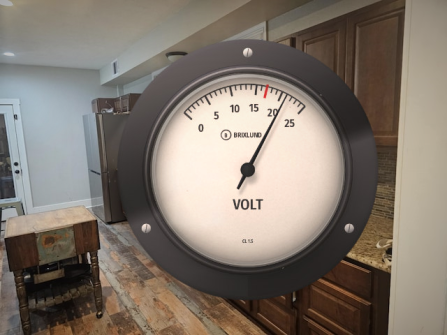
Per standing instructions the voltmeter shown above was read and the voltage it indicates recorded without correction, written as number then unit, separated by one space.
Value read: 21 V
